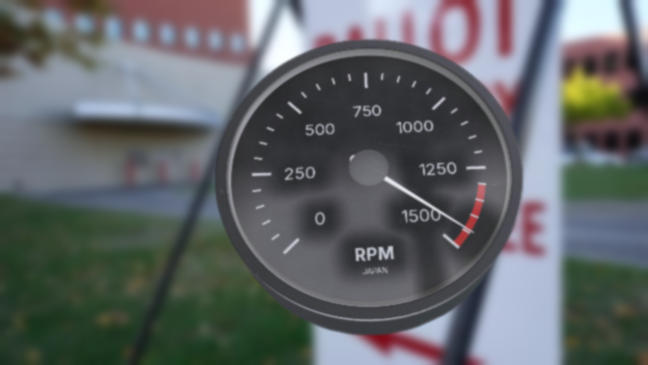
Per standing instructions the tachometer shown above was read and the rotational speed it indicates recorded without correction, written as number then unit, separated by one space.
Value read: 1450 rpm
